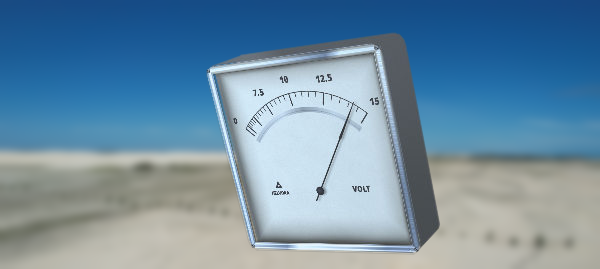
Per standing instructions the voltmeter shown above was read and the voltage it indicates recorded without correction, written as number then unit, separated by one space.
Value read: 14.25 V
